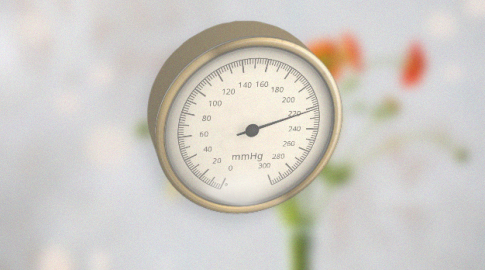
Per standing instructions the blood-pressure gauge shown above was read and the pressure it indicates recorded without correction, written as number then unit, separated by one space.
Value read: 220 mmHg
